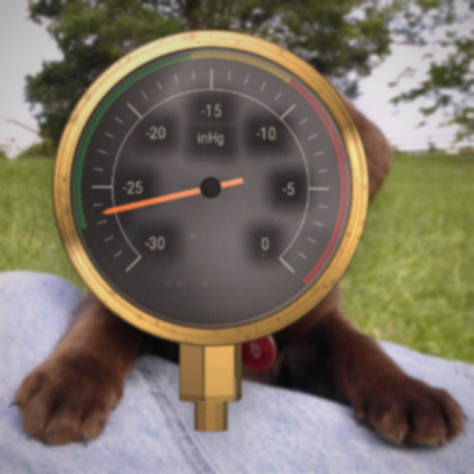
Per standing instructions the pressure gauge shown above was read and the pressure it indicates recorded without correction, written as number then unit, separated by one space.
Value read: -26.5 inHg
